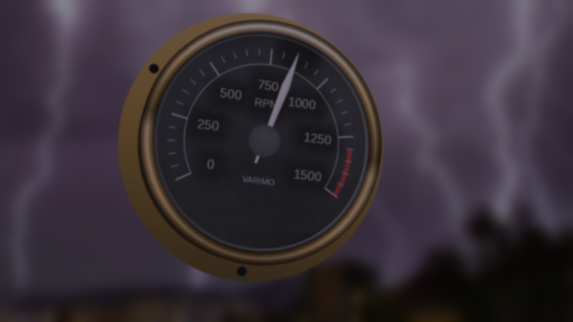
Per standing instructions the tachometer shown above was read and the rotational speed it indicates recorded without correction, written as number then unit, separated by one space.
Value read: 850 rpm
